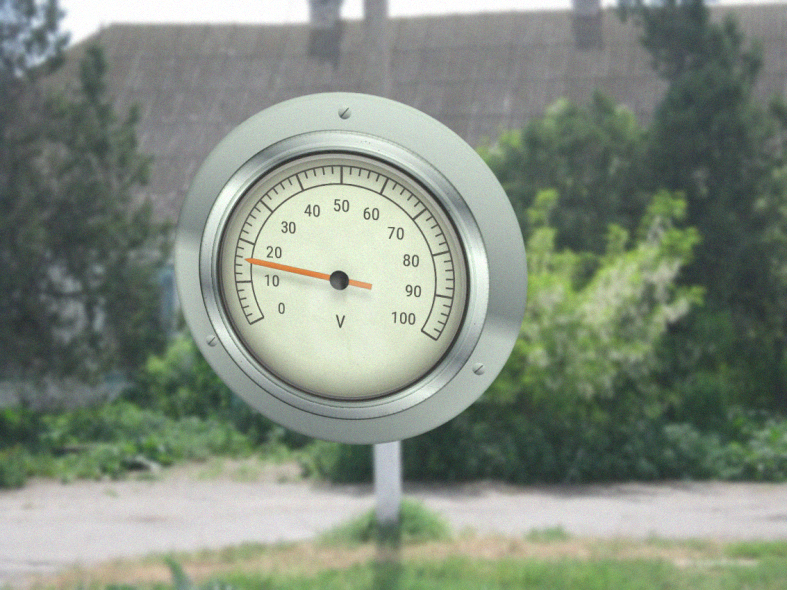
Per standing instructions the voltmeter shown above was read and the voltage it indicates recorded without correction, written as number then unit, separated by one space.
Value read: 16 V
